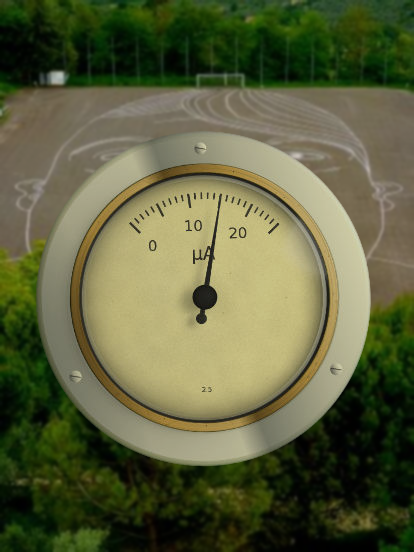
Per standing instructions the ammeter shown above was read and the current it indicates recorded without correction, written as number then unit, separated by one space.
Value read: 15 µA
